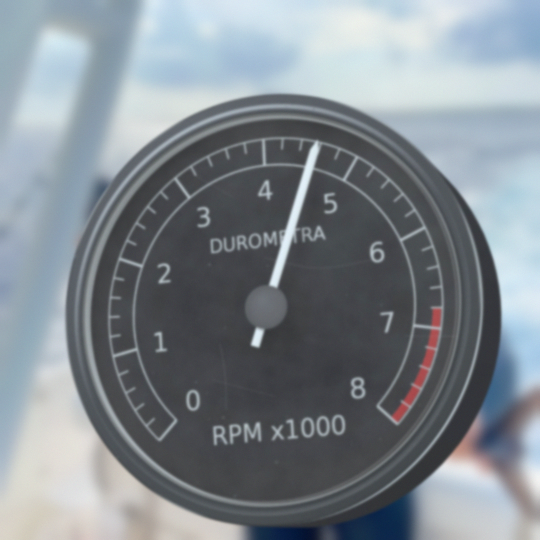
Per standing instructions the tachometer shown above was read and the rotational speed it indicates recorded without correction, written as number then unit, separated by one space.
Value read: 4600 rpm
